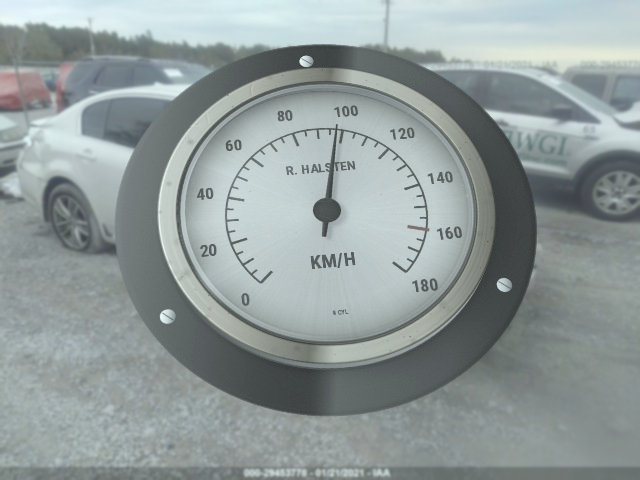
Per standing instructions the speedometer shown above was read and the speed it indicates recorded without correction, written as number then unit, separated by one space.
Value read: 97.5 km/h
